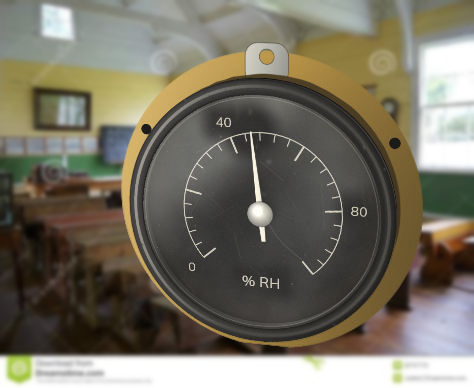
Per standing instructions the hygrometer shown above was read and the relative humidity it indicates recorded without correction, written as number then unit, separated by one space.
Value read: 46 %
